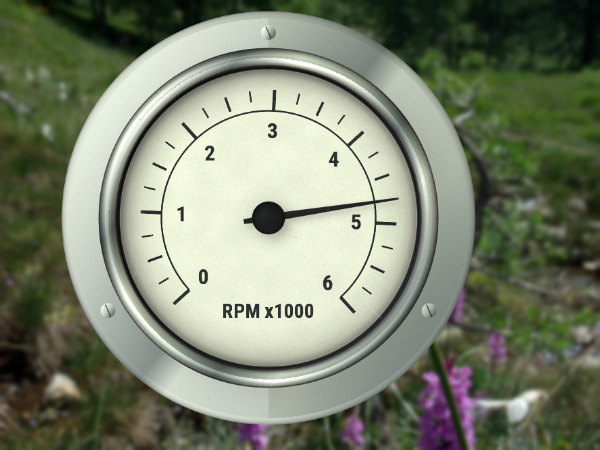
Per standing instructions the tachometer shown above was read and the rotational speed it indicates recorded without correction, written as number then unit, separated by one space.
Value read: 4750 rpm
